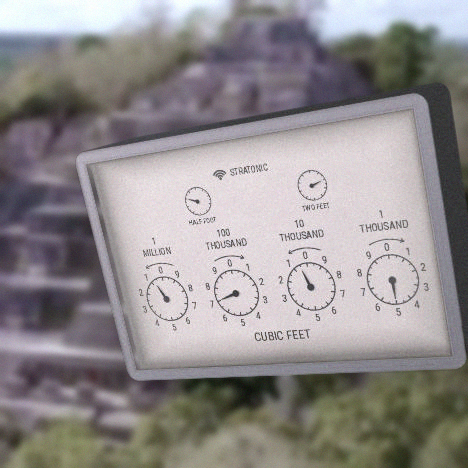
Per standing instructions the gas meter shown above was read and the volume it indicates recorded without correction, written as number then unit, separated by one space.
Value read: 70500 ft³
